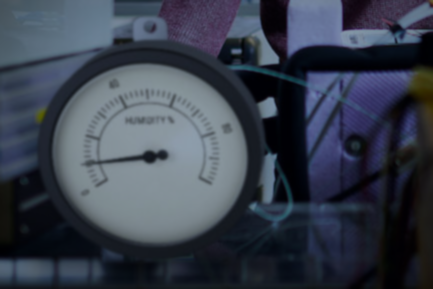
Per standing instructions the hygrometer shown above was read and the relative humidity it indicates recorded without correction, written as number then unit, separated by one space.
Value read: 10 %
